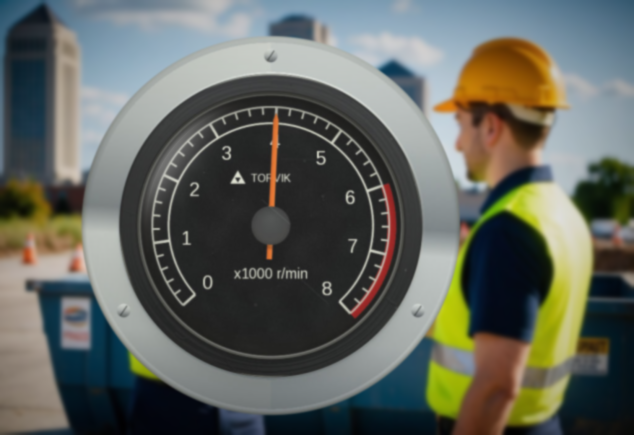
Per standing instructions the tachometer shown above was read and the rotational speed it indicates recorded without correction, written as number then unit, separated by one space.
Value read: 4000 rpm
